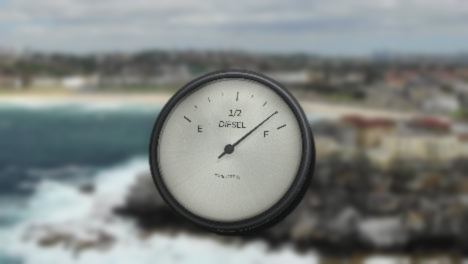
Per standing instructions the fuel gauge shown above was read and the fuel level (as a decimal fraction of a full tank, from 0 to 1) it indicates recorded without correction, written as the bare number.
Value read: 0.875
